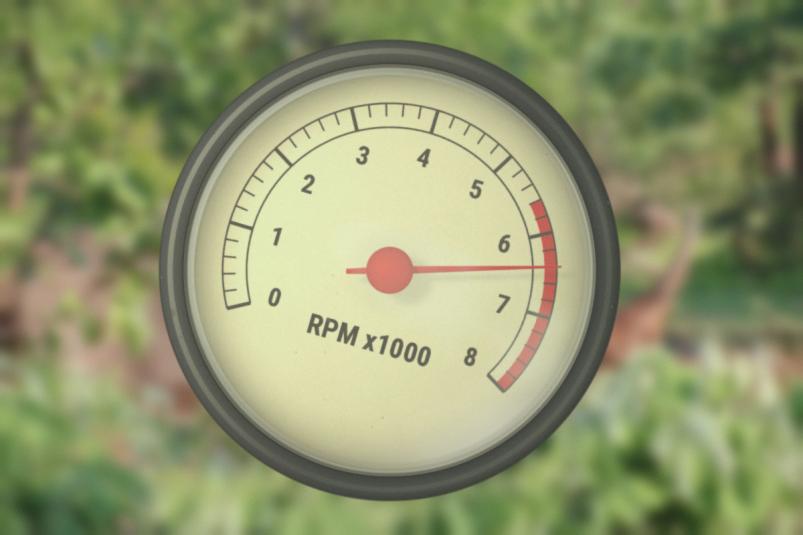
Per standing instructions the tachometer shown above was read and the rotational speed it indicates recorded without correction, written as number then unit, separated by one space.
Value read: 6400 rpm
